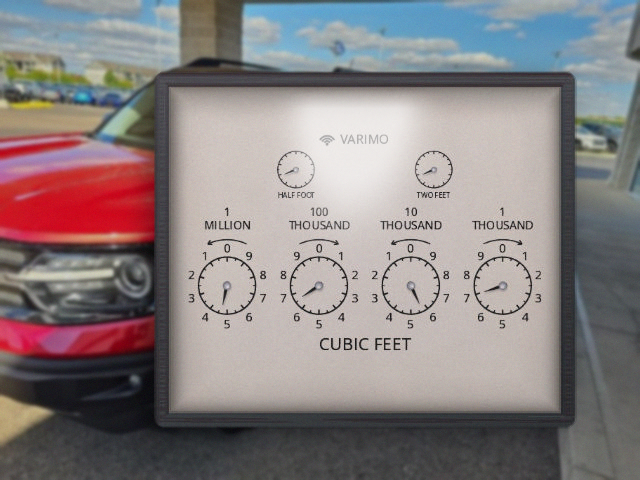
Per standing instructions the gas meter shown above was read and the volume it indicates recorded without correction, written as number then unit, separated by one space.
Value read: 465700 ft³
